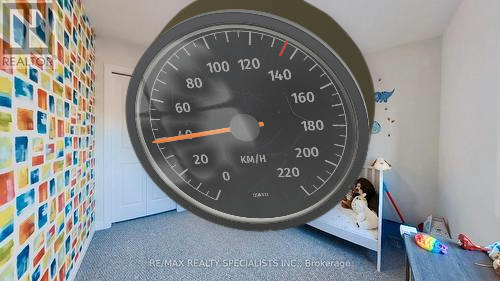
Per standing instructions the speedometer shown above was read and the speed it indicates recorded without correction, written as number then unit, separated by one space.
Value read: 40 km/h
